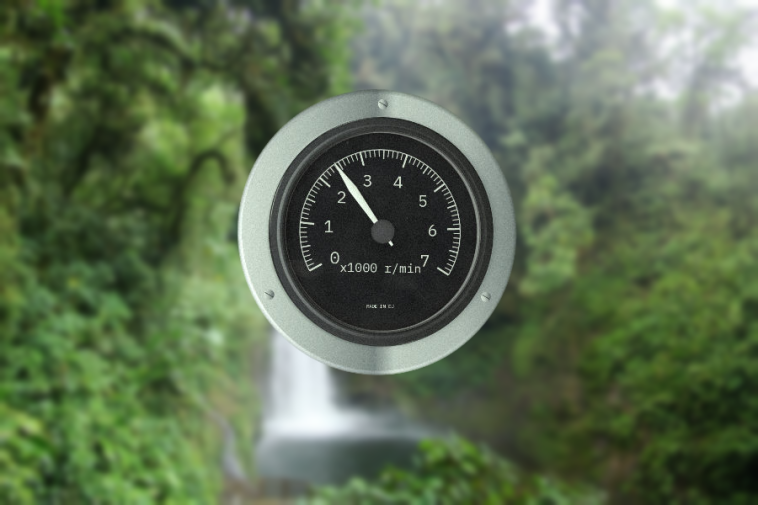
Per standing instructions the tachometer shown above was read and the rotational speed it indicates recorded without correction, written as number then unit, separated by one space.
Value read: 2400 rpm
